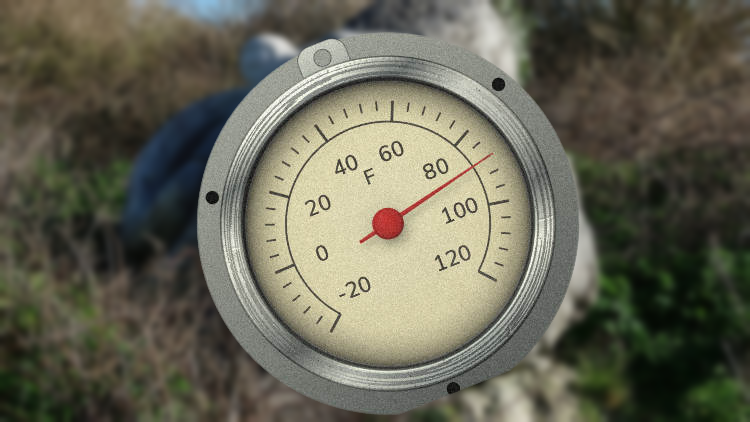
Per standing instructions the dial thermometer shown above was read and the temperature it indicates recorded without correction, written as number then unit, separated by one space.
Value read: 88 °F
